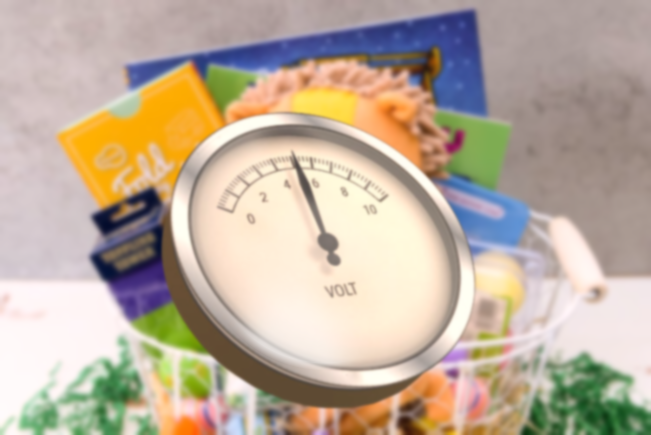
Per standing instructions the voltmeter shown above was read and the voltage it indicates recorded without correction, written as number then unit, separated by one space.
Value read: 5 V
